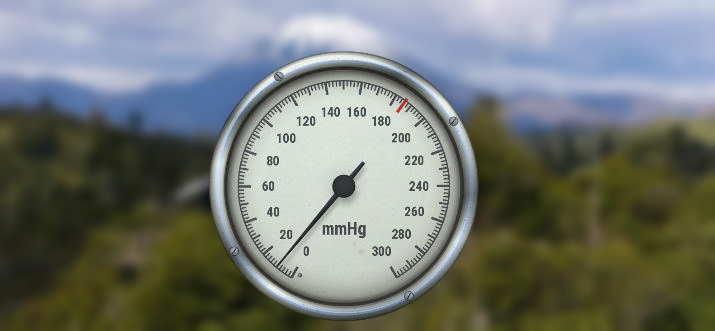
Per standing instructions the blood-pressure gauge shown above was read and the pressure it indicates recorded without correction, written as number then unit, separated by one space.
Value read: 10 mmHg
